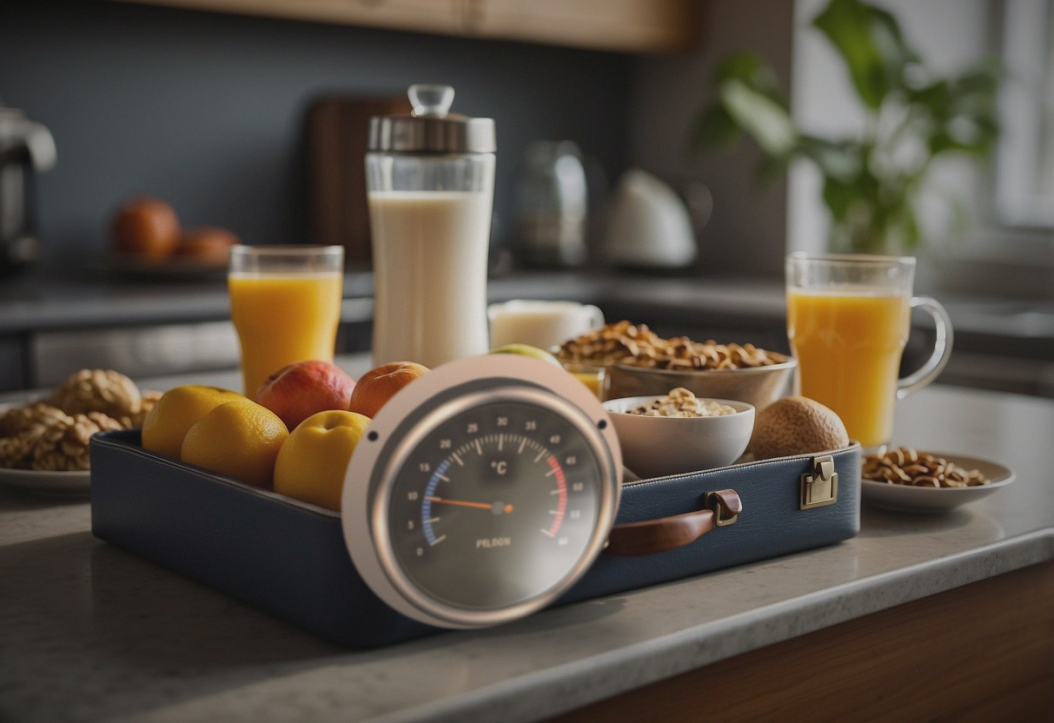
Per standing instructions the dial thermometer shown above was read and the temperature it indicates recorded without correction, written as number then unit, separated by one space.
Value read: 10 °C
